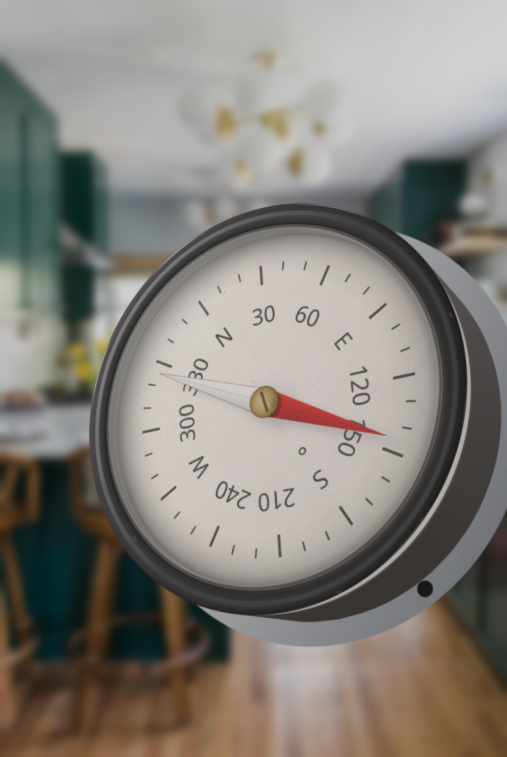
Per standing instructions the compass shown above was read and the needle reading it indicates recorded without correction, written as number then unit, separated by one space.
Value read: 145 °
